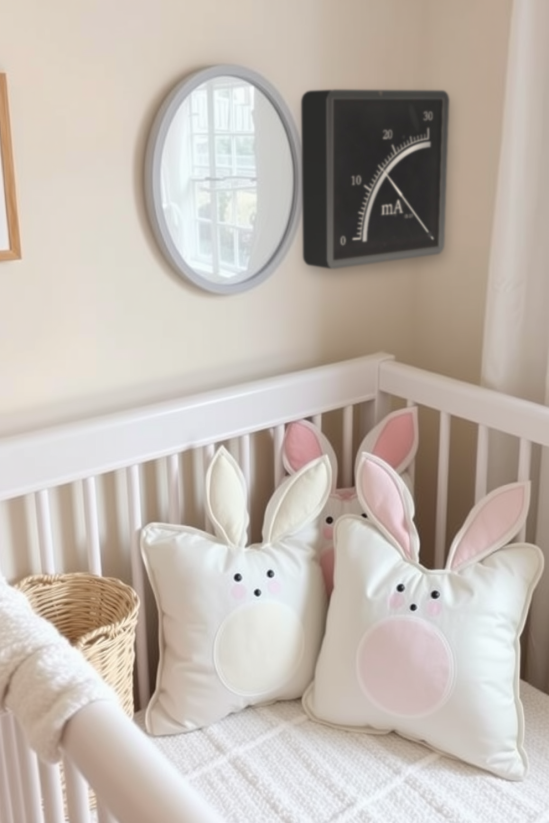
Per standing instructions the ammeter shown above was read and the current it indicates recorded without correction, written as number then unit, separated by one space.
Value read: 15 mA
